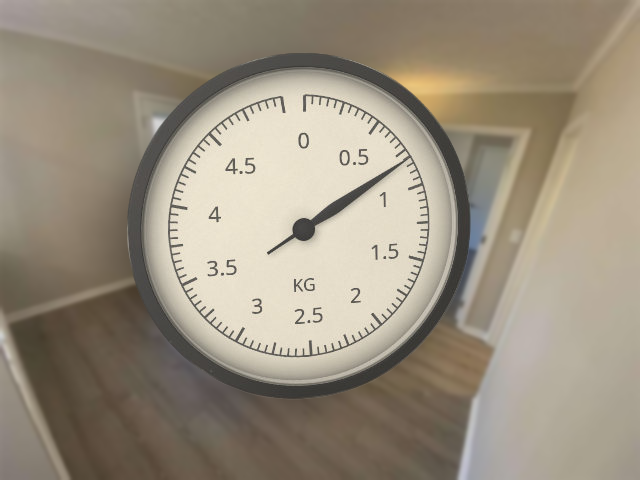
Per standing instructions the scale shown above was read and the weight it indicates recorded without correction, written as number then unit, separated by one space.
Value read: 0.8 kg
